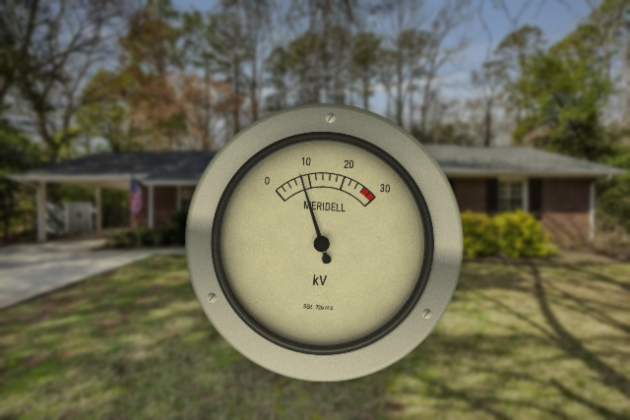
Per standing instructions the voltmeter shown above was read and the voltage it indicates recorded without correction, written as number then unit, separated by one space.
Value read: 8 kV
